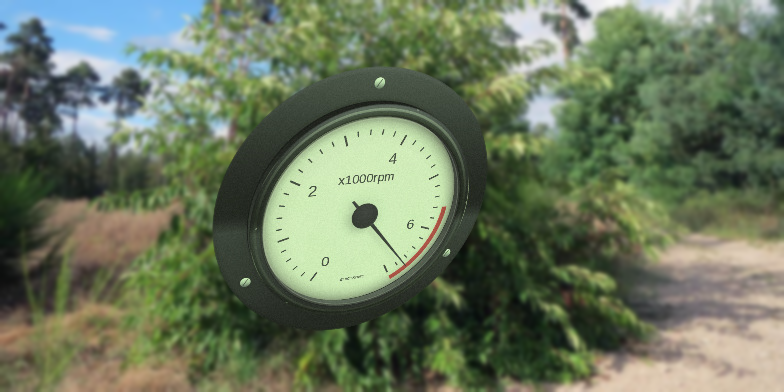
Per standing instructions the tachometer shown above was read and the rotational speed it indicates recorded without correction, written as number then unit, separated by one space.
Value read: 6700 rpm
